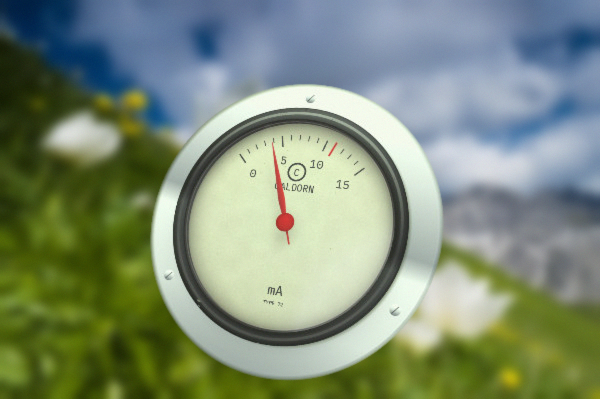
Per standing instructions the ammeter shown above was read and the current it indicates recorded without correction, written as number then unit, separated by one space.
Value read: 4 mA
